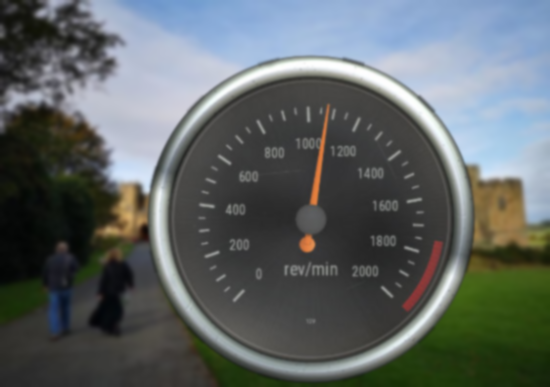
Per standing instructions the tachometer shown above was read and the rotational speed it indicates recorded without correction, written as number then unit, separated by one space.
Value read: 1075 rpm
